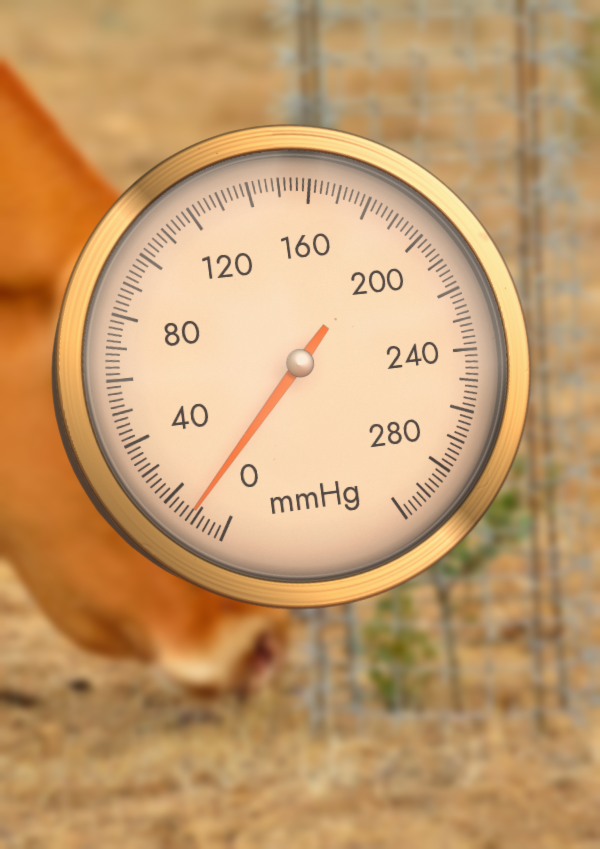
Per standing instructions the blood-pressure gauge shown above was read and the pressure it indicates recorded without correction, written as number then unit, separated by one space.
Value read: 12 mmHg
